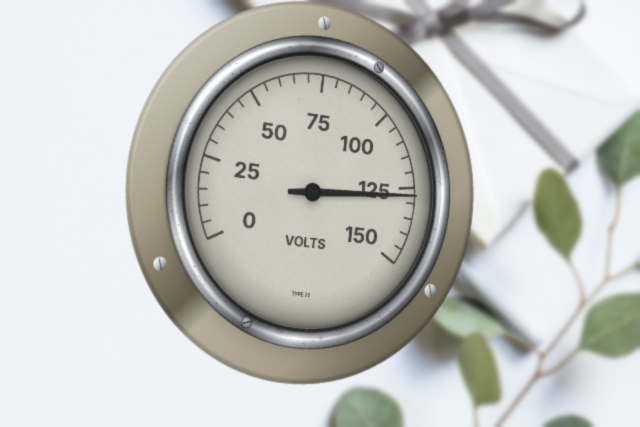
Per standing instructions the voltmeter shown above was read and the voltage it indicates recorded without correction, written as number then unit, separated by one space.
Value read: 127.5 V
